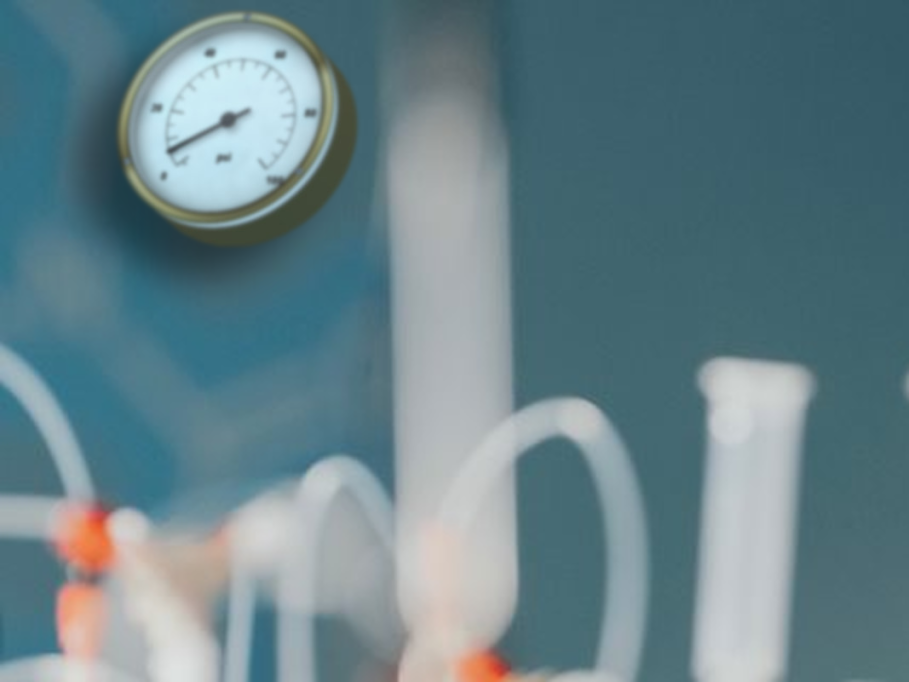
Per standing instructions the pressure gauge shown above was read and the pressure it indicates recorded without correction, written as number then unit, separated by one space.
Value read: 5 psi
